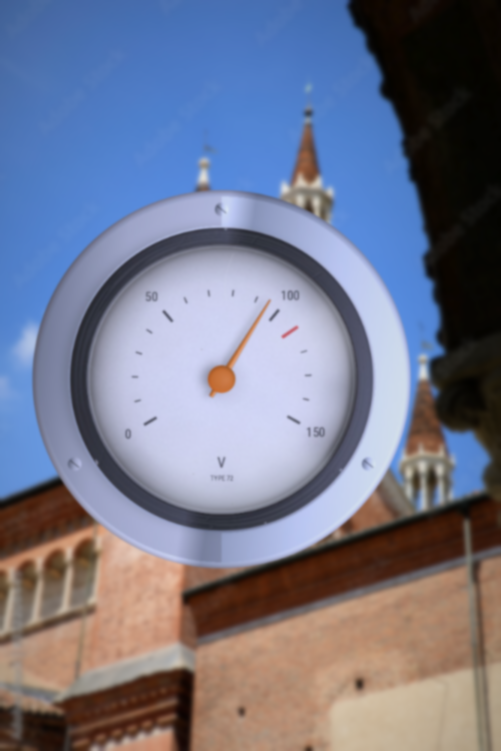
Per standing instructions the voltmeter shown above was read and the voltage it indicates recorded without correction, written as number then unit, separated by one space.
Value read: 95 V
